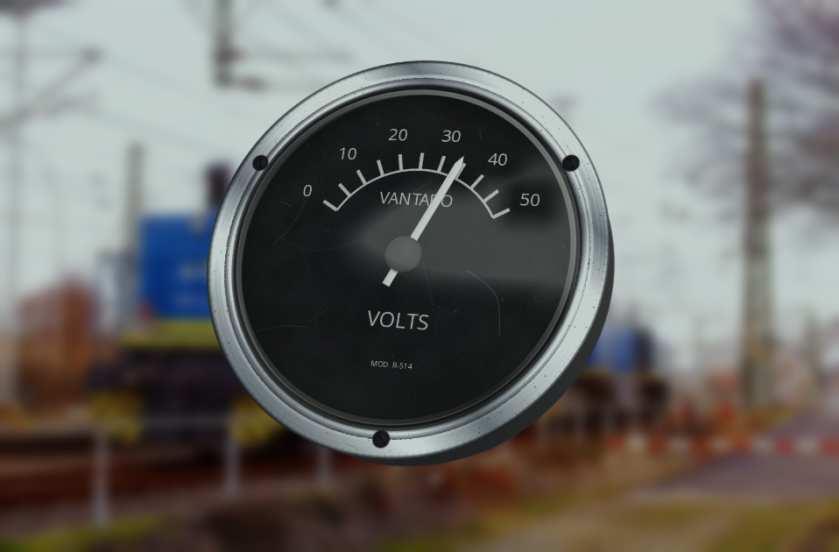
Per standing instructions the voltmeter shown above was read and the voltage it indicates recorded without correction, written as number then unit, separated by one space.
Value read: 35 V
